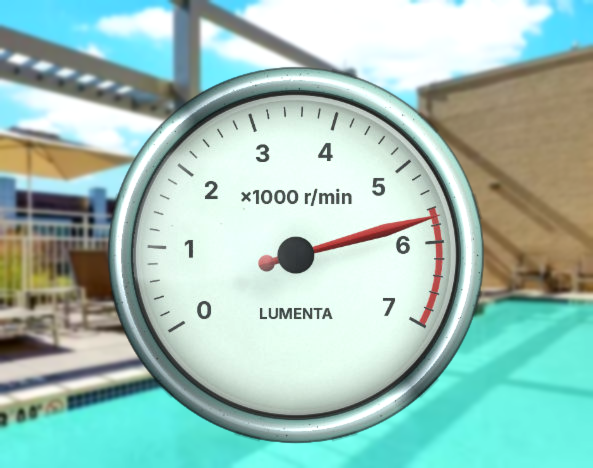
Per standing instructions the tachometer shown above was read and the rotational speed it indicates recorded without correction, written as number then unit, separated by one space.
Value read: 5700 rpm
